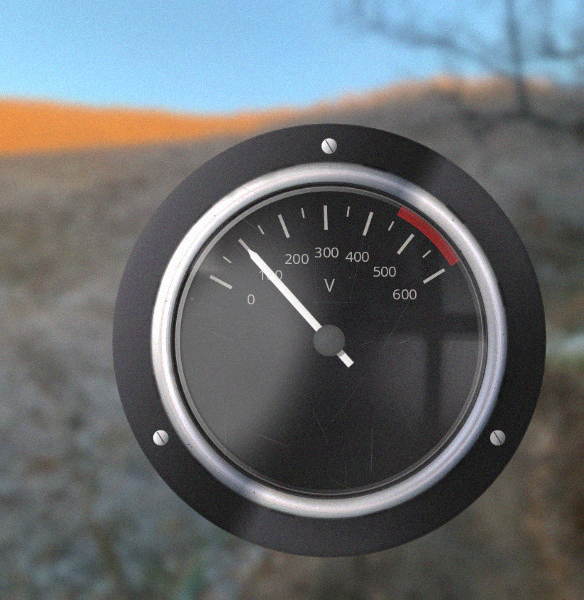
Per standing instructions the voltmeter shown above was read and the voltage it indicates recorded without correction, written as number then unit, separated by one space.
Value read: 100 V
